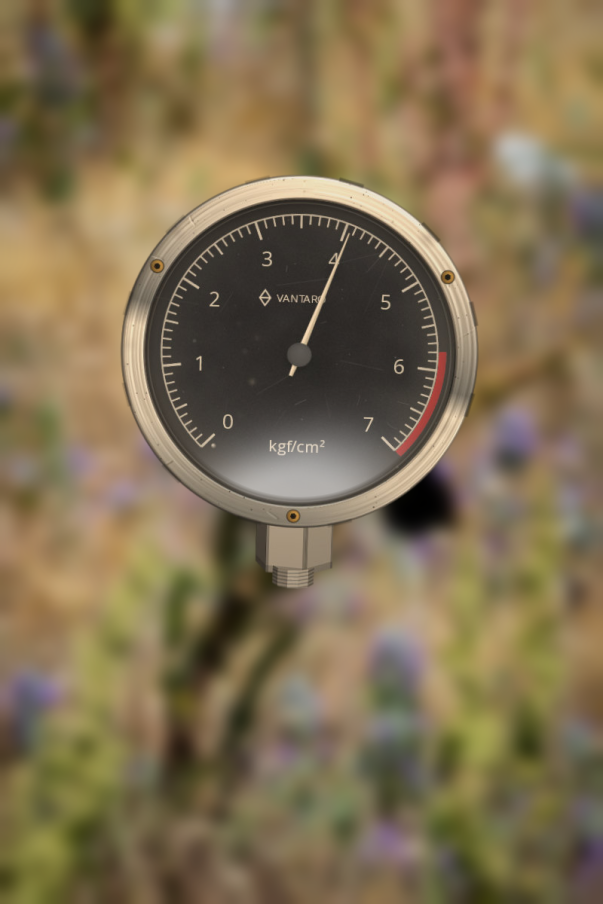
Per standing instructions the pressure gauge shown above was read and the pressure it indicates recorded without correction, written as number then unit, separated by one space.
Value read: 4.05 kg/cm²
